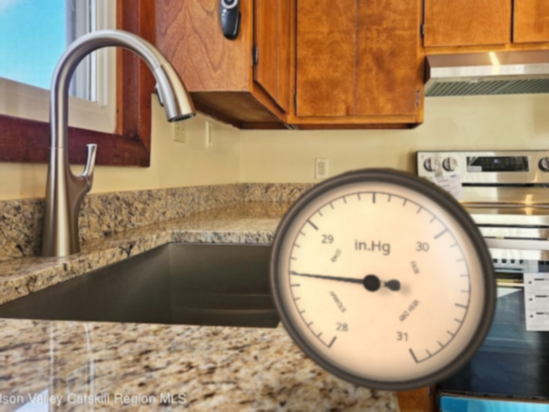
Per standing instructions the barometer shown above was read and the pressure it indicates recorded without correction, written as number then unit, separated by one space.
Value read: 28.6 inHg
